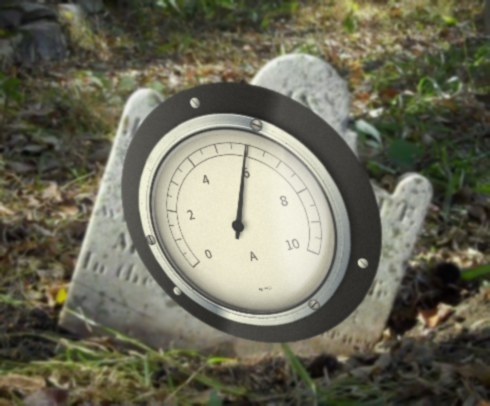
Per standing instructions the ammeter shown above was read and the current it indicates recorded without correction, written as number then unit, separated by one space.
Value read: 6 A
